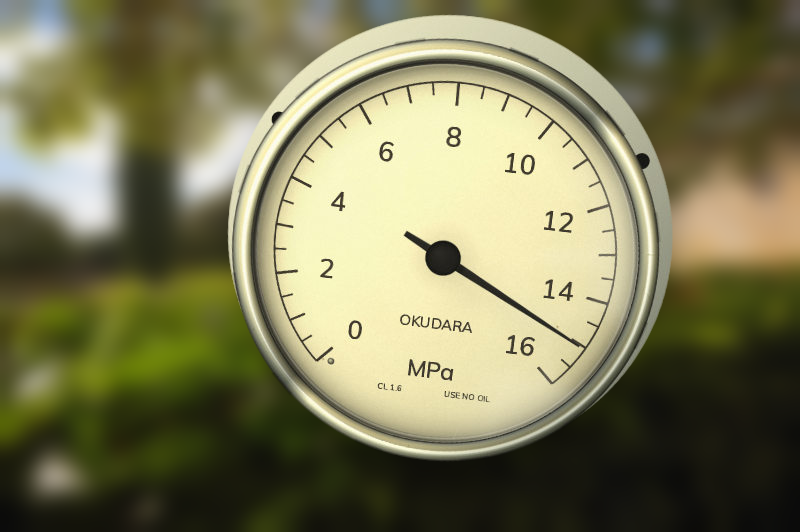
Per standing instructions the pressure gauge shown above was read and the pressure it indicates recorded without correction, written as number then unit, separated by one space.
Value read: 15 MPa
